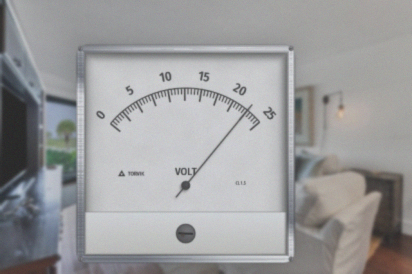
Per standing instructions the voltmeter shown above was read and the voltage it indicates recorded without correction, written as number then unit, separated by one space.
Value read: 22.5 V
